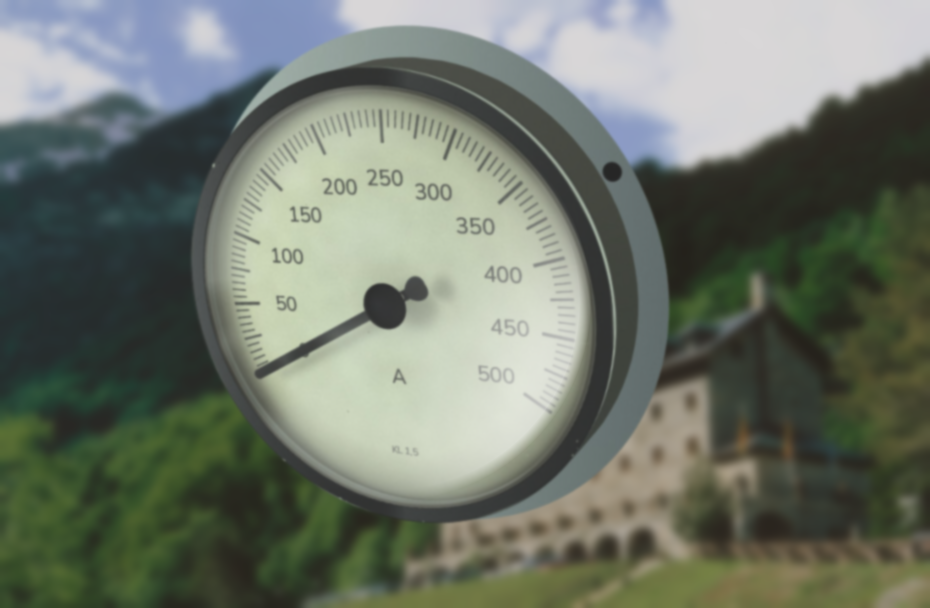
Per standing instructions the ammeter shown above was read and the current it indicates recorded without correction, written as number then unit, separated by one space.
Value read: 0 A
